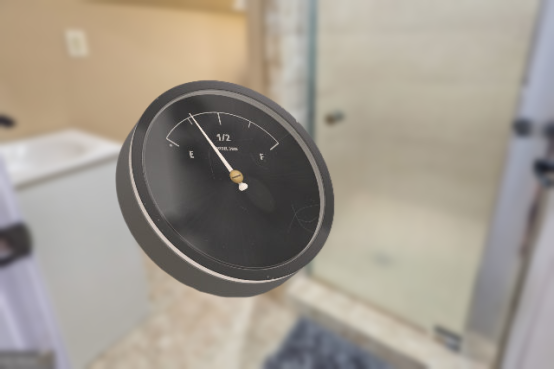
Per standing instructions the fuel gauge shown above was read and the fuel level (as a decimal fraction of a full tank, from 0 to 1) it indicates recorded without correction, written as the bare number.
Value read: 0.25
